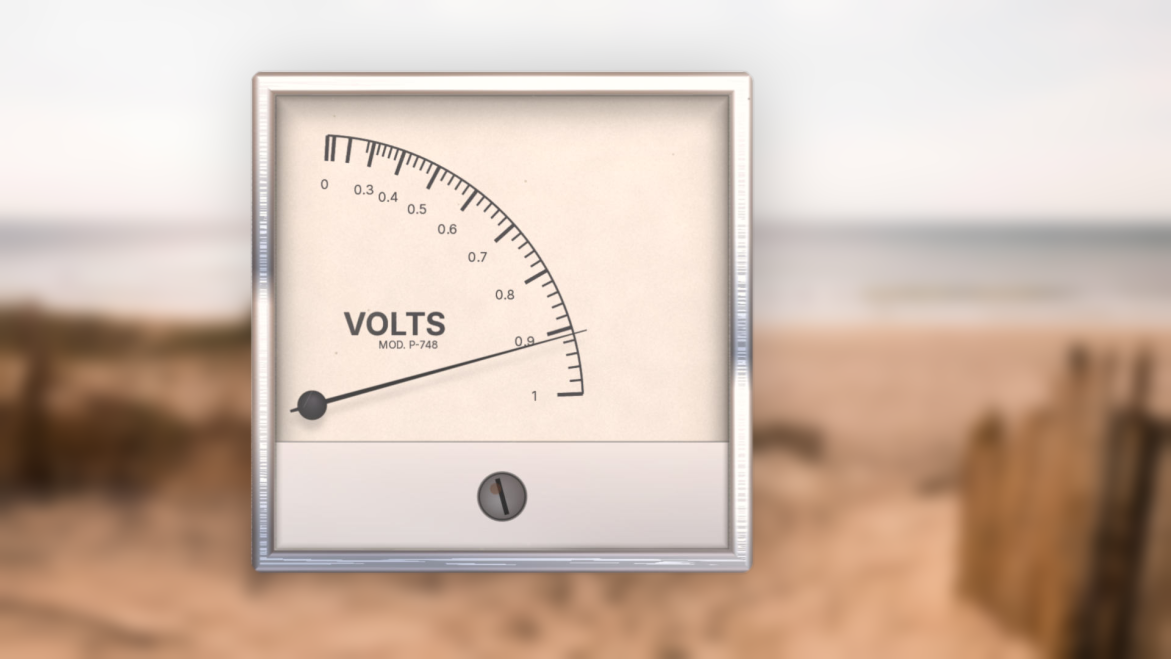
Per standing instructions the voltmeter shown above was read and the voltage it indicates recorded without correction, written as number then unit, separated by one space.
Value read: 0.91 V
